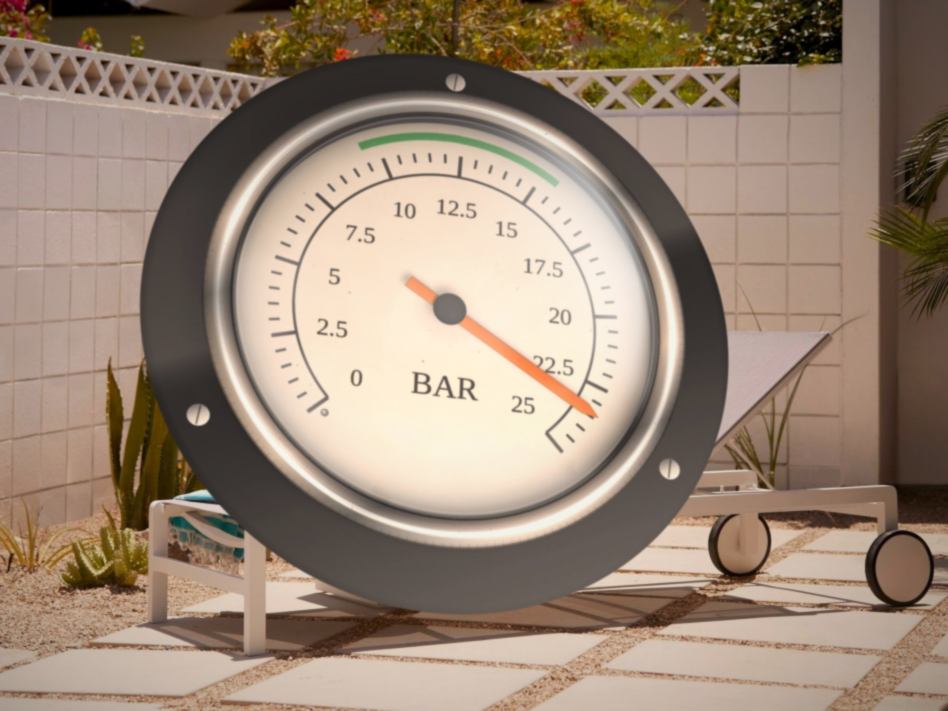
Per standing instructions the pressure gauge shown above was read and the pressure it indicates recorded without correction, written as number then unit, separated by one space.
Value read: 23.5 bar
